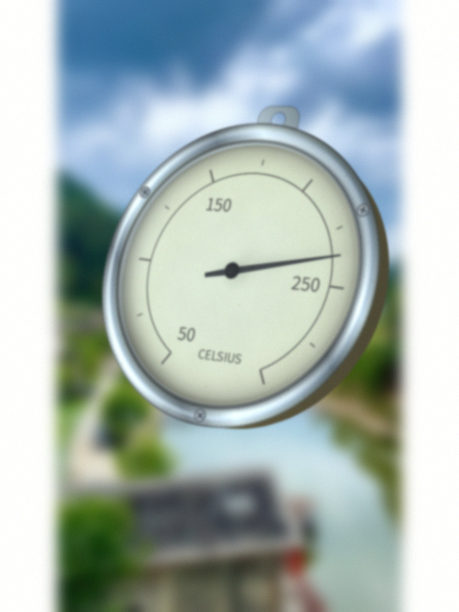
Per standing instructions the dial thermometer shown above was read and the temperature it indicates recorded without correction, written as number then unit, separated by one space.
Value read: 237.5 °C
